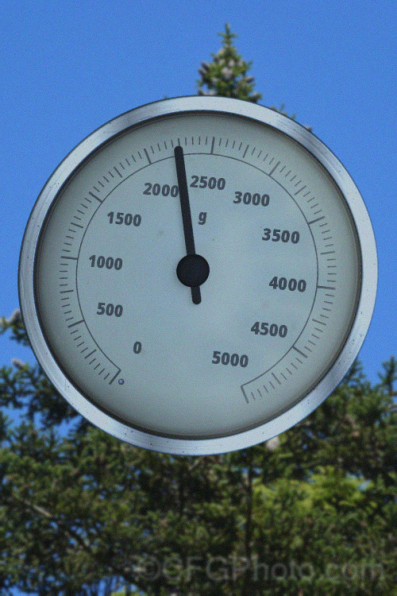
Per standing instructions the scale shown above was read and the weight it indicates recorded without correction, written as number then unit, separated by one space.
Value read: 2250 g
